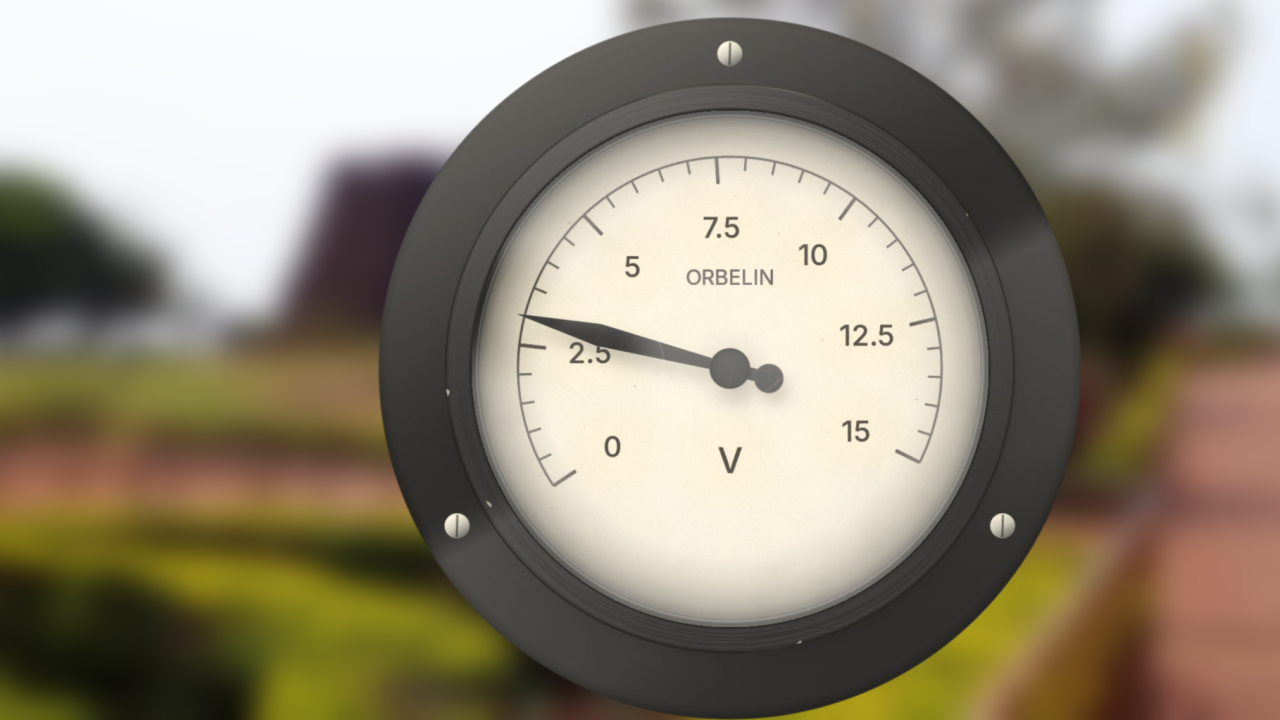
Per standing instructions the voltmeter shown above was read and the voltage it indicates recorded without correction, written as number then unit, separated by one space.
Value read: 3 V
